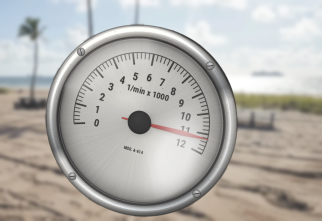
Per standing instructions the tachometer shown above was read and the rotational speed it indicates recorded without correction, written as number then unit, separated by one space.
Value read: 11200 rpm
